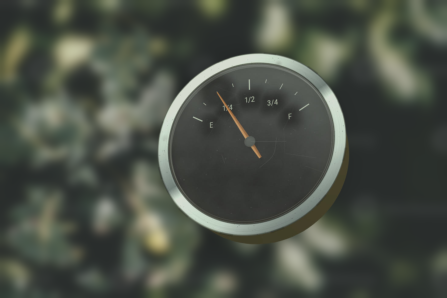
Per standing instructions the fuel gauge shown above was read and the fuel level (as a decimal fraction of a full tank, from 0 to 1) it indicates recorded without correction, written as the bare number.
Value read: 0.25
